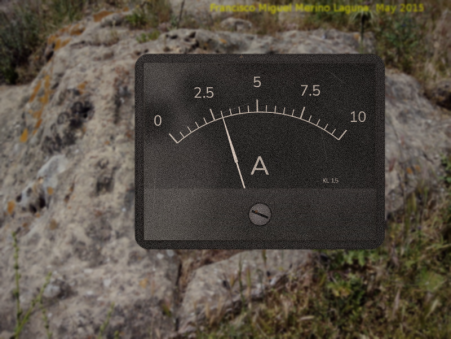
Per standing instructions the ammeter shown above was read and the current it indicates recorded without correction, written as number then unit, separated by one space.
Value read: 3 A
